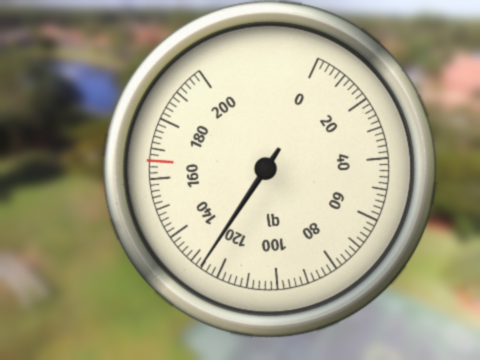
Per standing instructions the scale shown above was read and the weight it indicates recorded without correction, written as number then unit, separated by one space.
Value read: 126 lb
